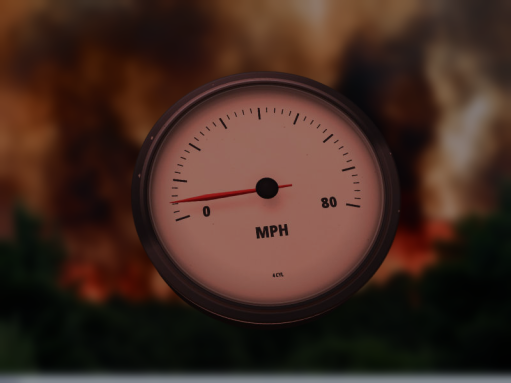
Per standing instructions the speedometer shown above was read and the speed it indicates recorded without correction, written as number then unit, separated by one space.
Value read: 4 mph
